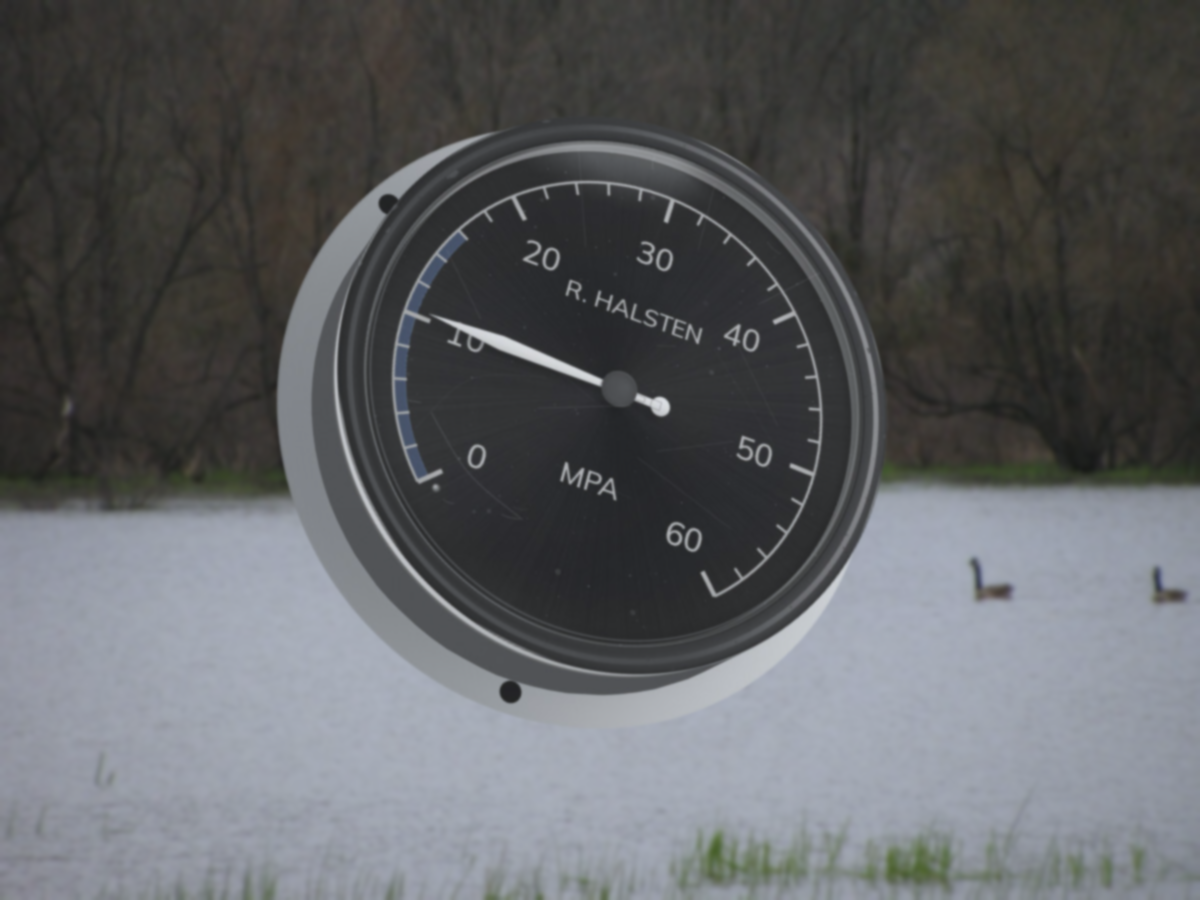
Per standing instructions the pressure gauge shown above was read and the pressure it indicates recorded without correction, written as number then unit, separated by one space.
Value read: 10 MPa
